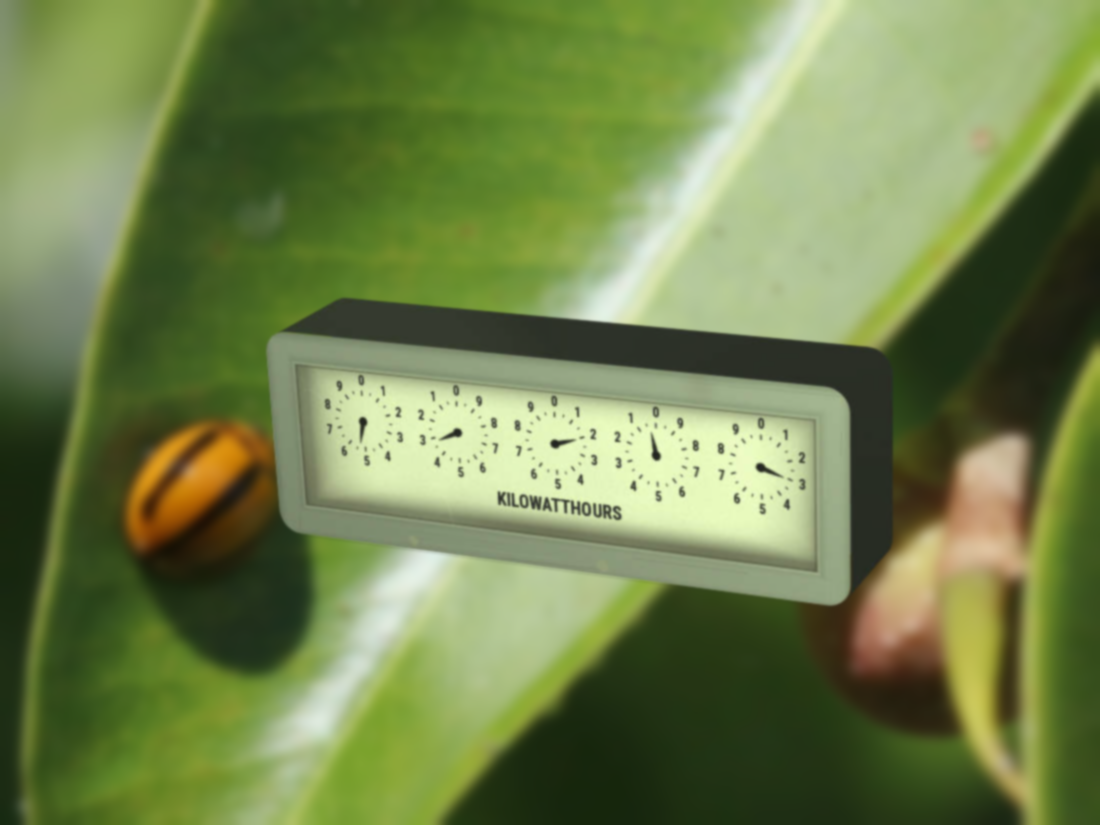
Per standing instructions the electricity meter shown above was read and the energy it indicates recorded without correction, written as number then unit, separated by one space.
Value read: 53203 kWh
